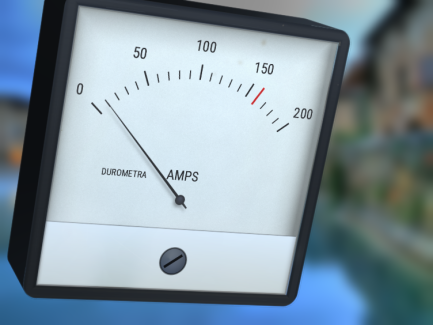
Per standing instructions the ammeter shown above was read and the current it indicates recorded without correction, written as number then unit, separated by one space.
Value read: 10 A
